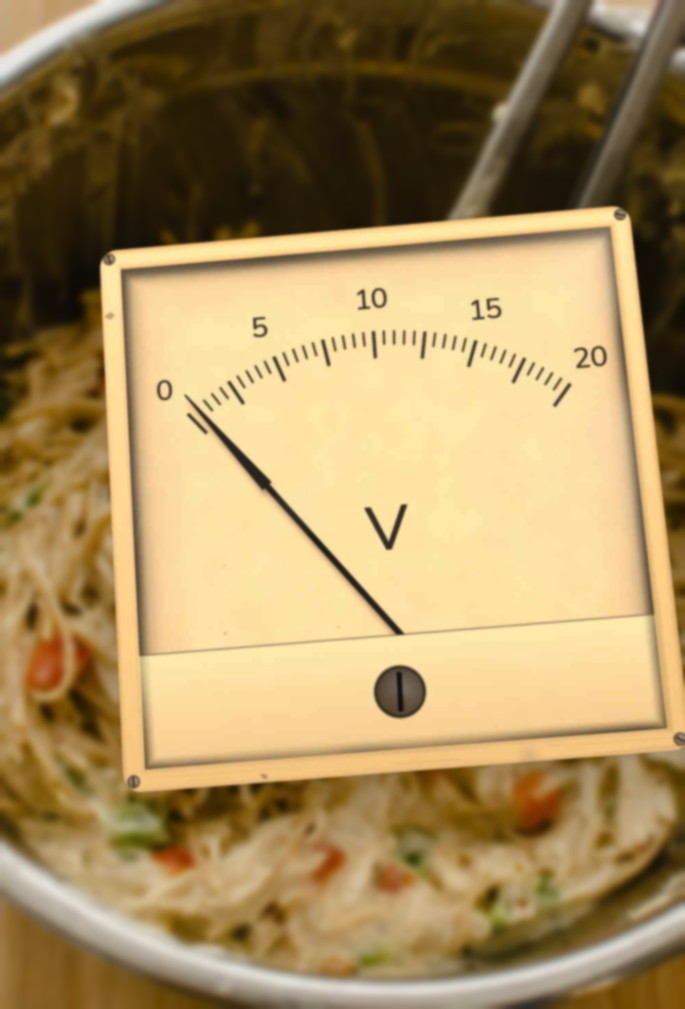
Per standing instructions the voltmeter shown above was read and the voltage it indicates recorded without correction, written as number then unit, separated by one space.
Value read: 0.5 V
